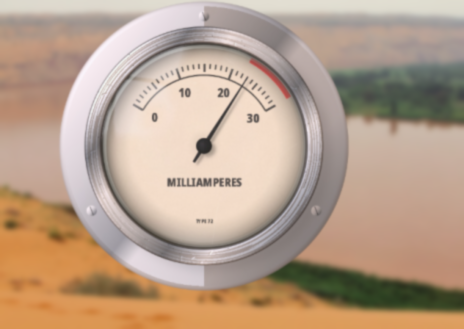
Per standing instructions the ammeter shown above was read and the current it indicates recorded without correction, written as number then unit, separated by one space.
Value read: 23 mA
